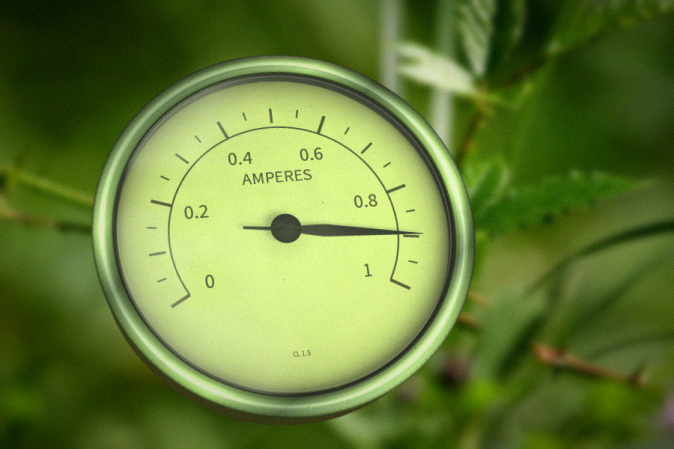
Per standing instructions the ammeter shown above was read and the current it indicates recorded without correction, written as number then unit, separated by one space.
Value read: 0.9 A
